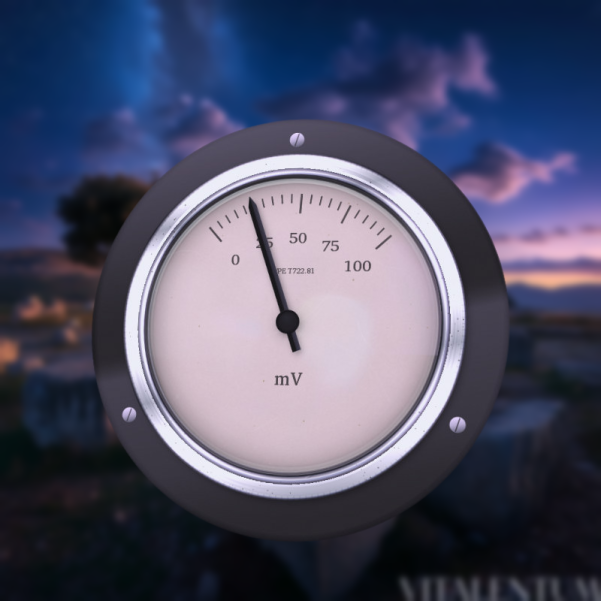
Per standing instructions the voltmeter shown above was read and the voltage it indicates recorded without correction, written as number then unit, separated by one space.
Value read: 25 mV
